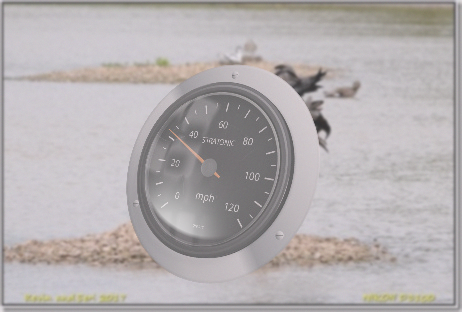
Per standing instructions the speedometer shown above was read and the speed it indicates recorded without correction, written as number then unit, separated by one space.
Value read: 32.5 mph
